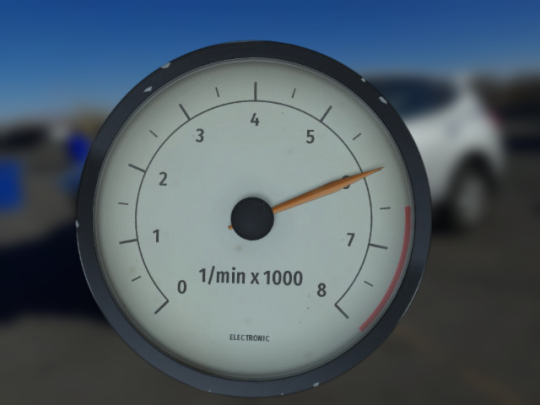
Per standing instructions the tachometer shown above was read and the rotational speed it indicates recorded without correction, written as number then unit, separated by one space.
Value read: 6000 rpm
